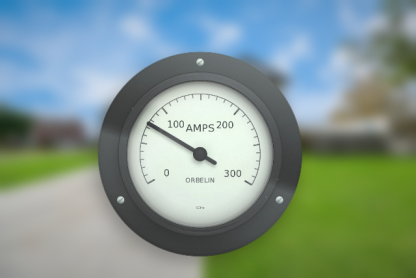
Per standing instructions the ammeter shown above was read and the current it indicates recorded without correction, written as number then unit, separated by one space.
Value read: 75 A
